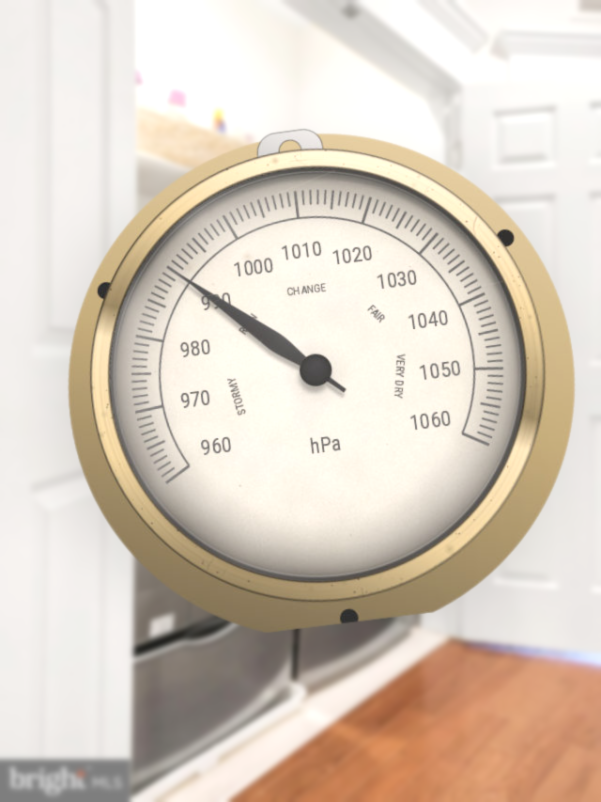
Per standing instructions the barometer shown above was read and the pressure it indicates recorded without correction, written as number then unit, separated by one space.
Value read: 990 hPa
